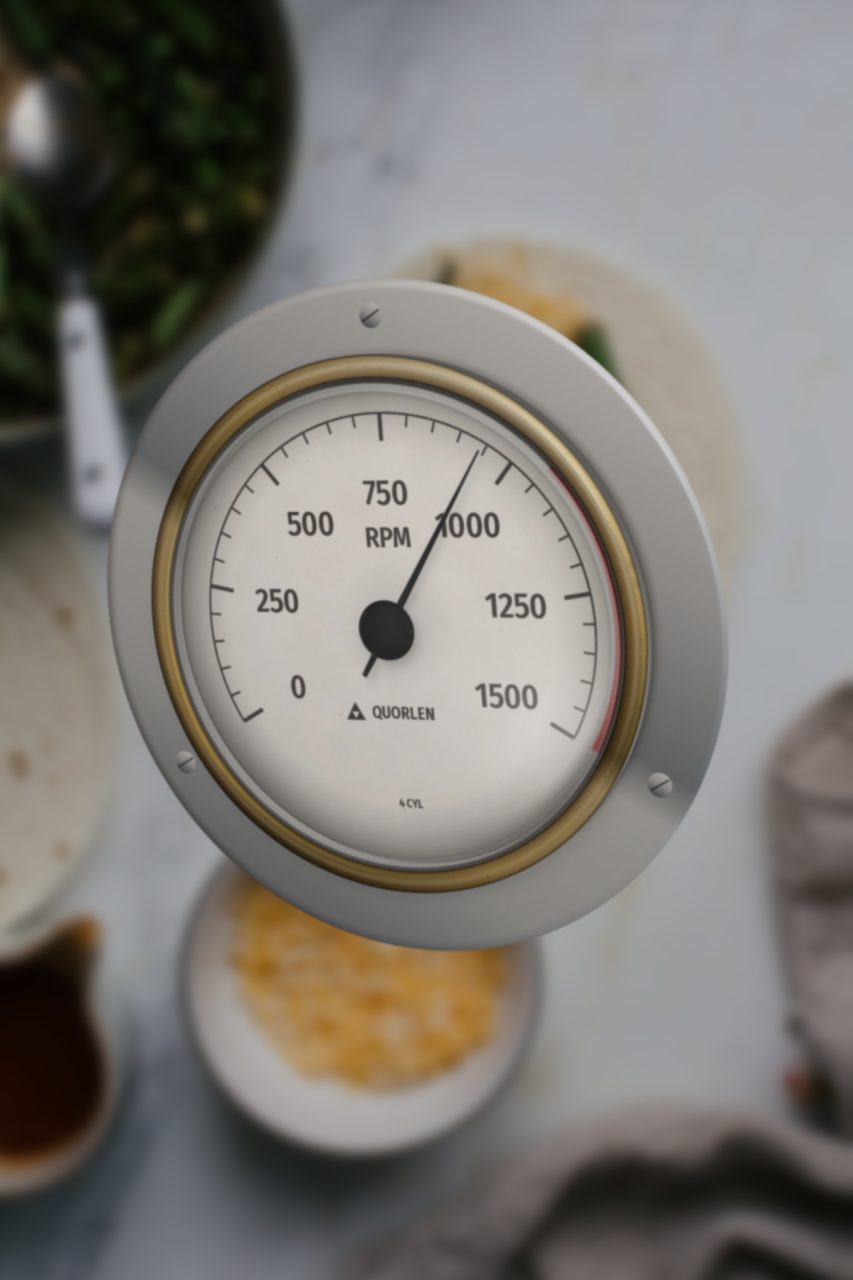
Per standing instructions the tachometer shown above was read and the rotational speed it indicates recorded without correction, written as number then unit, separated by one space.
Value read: 950 rpm
